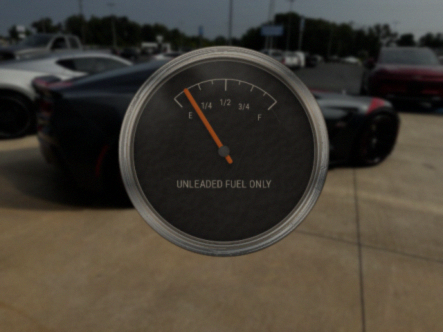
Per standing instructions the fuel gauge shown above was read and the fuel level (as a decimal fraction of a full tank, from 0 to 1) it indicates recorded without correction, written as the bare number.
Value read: 0.125
